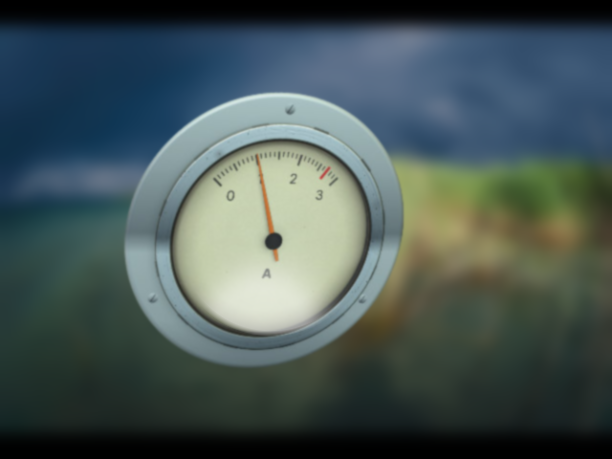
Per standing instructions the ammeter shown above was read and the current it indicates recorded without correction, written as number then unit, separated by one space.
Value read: 1 A
